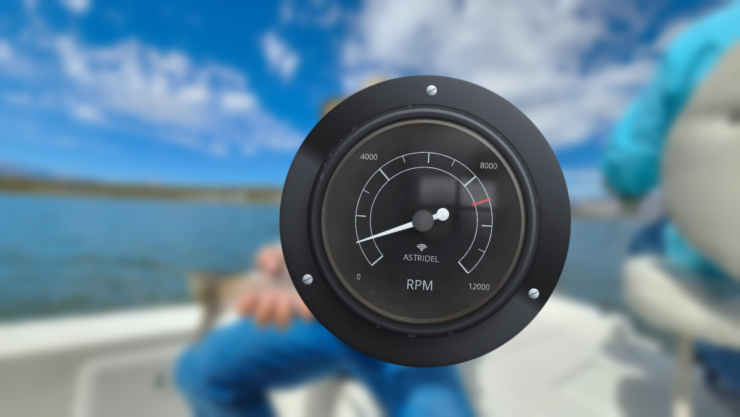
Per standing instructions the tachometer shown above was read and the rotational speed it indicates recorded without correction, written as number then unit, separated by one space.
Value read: 1000 rpm
